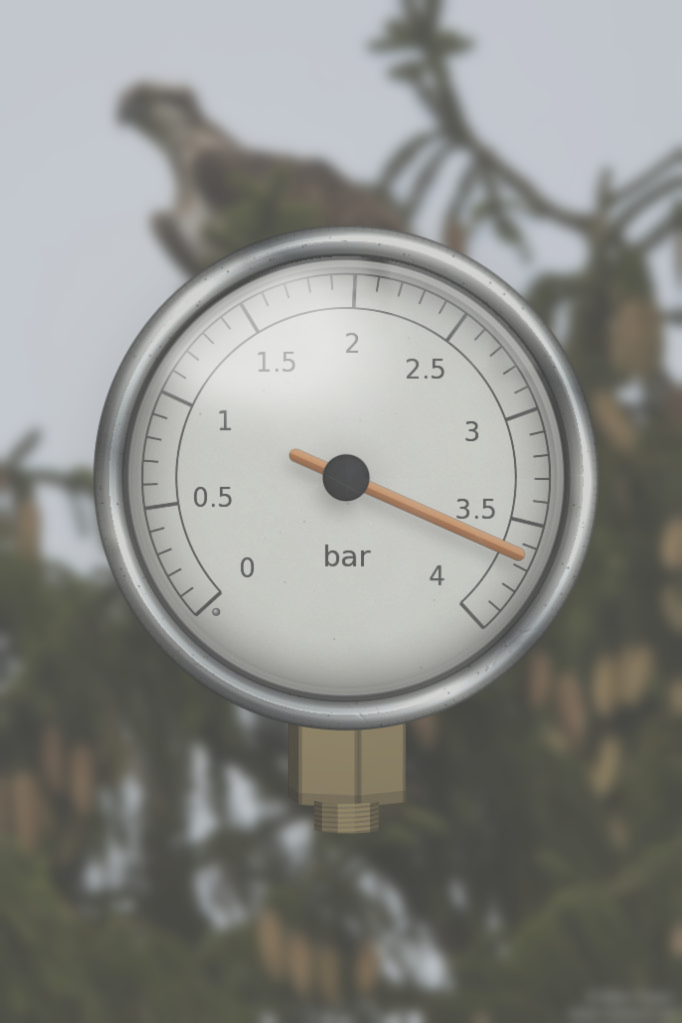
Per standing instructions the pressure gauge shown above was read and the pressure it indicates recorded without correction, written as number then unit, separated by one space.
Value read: 3.65 bar
